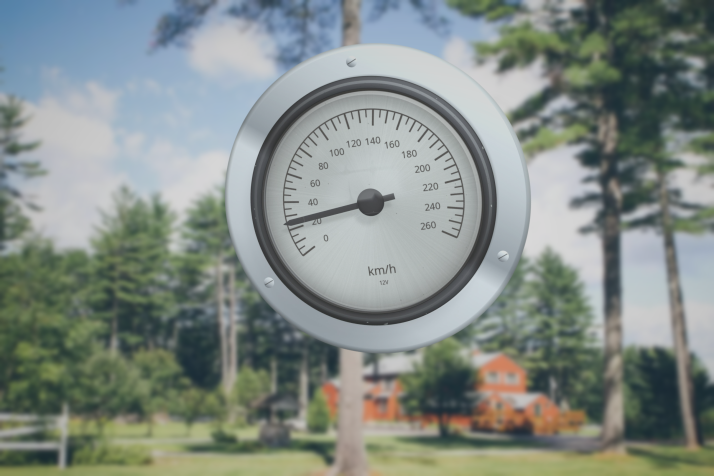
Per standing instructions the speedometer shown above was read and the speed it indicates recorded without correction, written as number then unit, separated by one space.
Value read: 25 km/h
